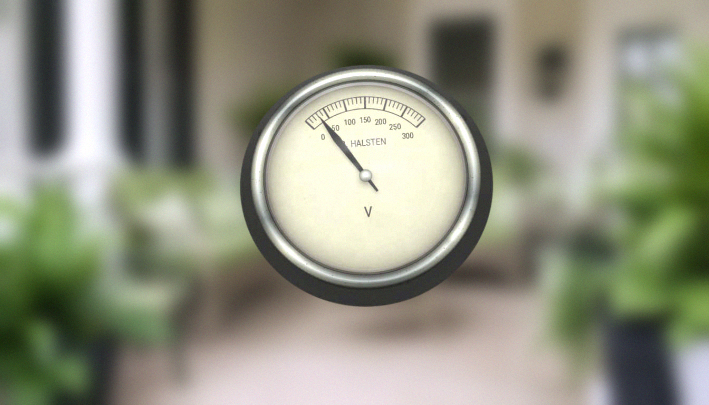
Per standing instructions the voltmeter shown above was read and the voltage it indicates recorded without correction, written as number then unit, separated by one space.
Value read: 30 V
